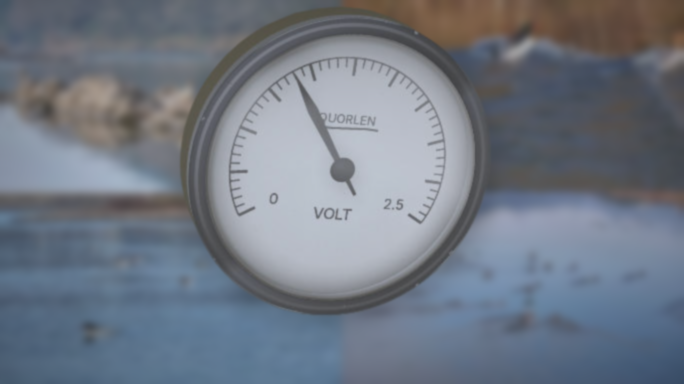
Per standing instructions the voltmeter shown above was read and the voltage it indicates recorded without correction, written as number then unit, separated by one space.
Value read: 0.9 V
